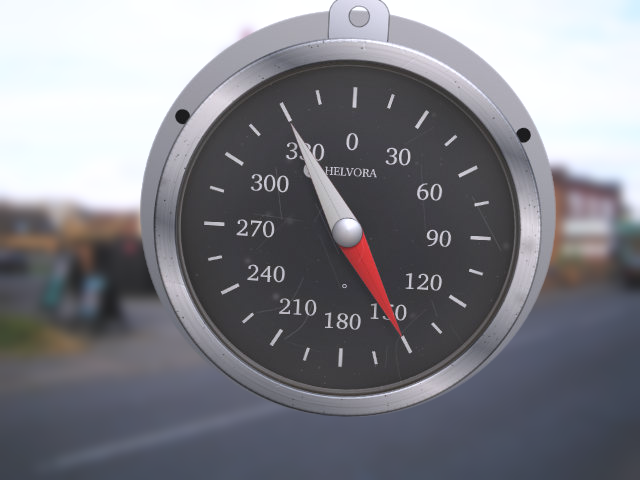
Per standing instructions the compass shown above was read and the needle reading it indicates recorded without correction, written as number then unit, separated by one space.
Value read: 150 °
